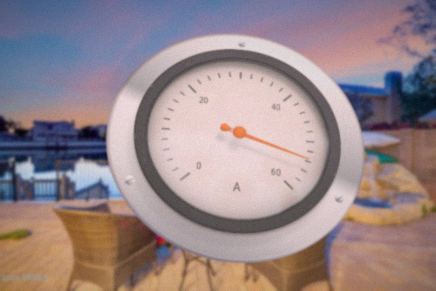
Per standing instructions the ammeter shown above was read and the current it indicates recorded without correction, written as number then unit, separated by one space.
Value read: 54 A
